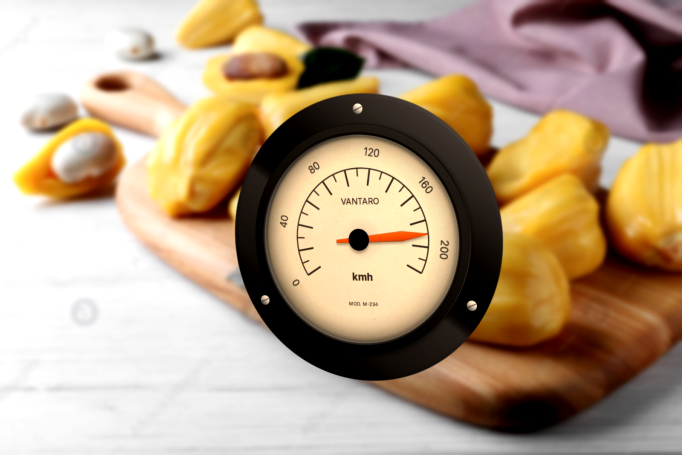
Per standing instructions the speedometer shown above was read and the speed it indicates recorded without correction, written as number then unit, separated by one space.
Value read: 190 km/h
